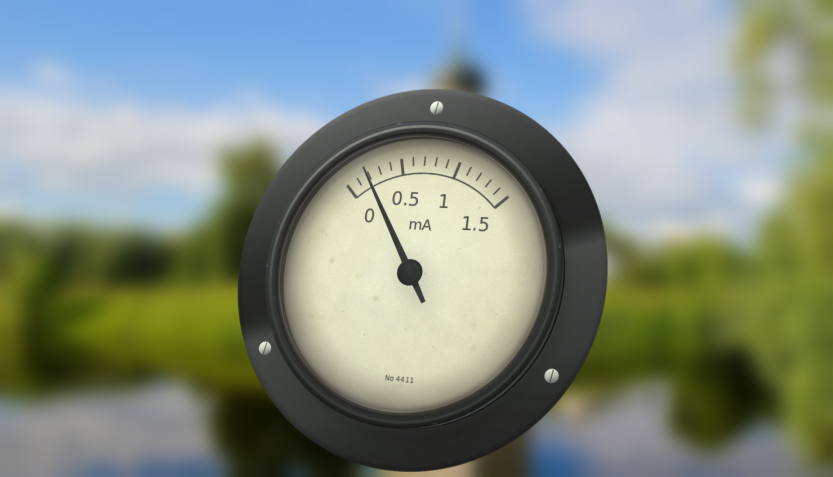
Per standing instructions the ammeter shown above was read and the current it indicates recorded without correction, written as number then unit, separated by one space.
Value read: 0.2 mA
